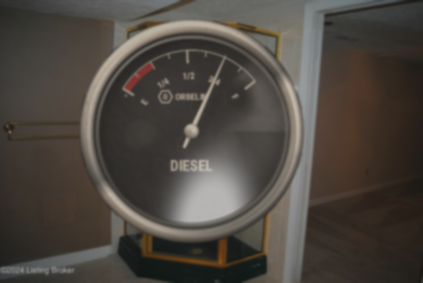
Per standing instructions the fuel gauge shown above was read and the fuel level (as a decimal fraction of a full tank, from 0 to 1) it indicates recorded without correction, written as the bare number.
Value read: 0.75
